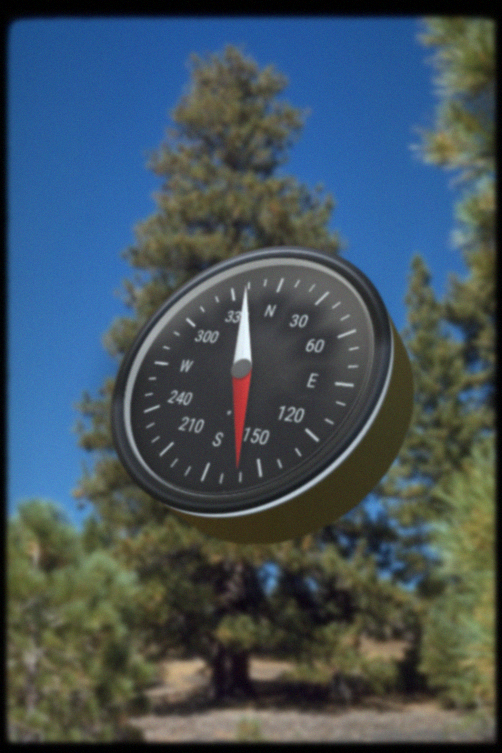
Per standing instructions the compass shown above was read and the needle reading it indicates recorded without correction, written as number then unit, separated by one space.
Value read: 160 °
